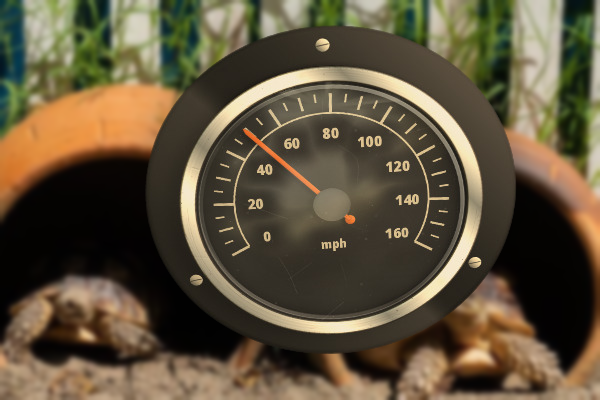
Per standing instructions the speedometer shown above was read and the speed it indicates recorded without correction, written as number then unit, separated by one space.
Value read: 50 mph
